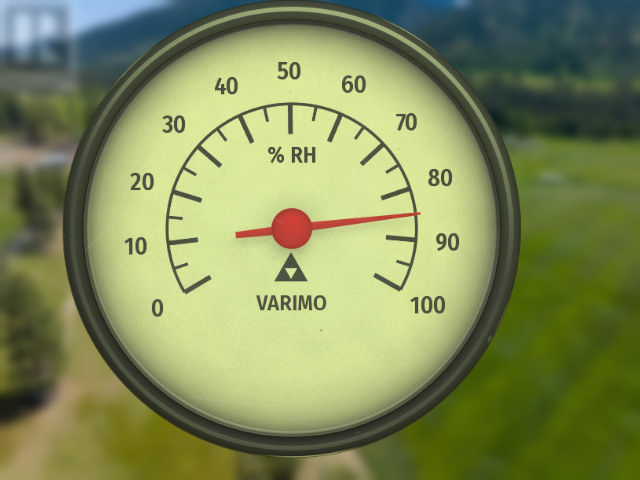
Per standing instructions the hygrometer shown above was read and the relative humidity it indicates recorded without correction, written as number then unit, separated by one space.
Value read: 85 %
